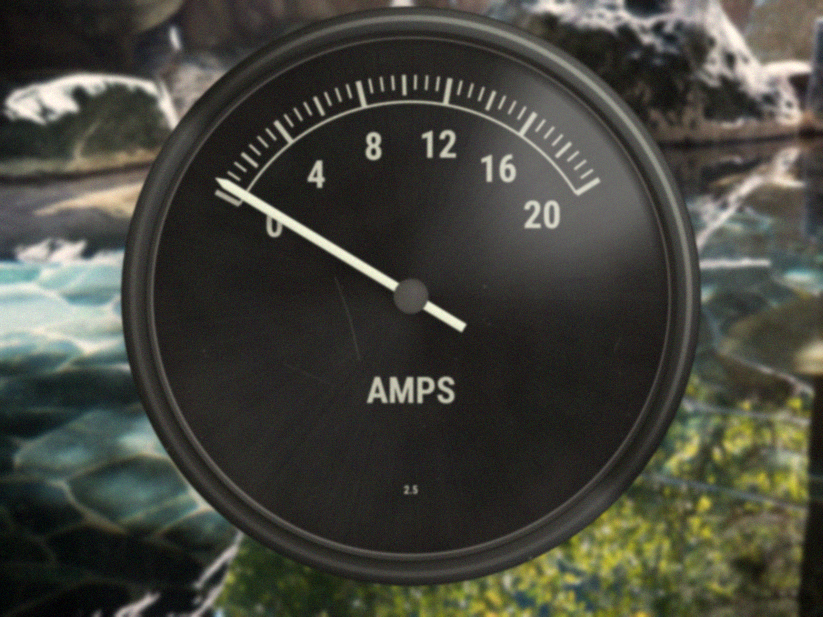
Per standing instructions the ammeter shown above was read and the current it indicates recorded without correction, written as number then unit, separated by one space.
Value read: 0.5 A
